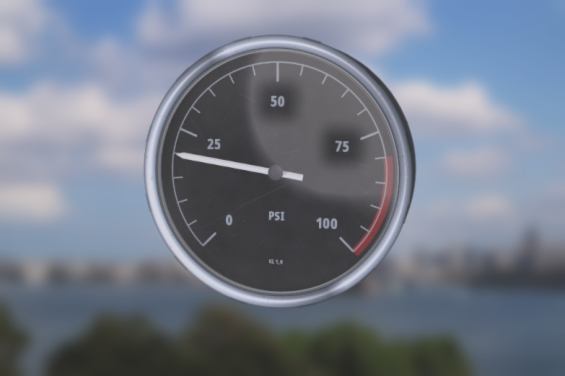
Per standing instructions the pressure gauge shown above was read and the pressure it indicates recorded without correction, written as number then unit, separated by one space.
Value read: 20 psi
